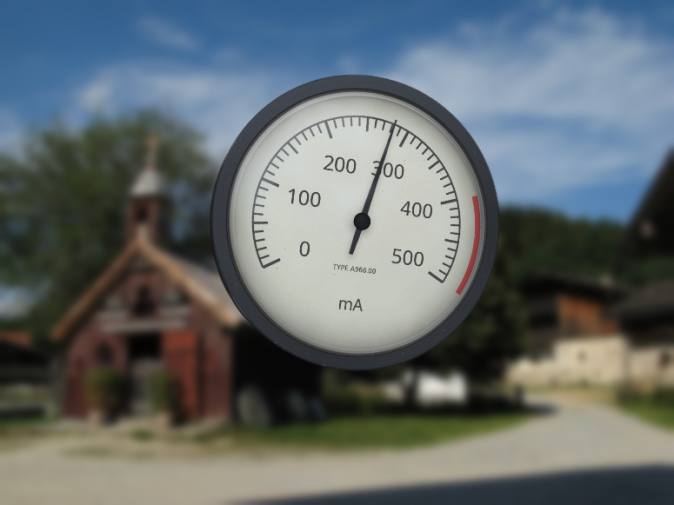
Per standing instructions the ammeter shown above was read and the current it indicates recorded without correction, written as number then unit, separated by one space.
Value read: 280 mA
